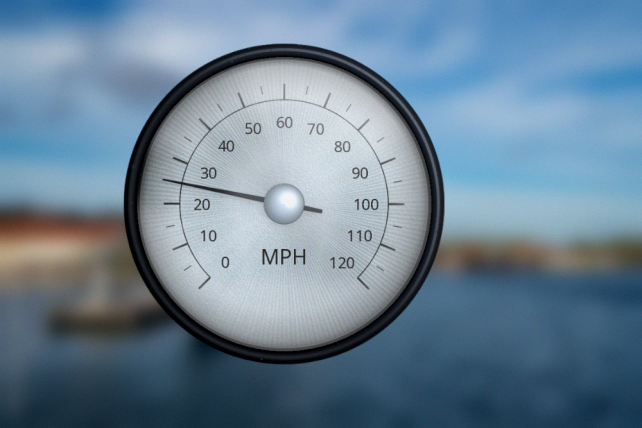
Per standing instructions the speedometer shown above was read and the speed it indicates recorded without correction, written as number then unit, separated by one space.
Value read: 25 mph
